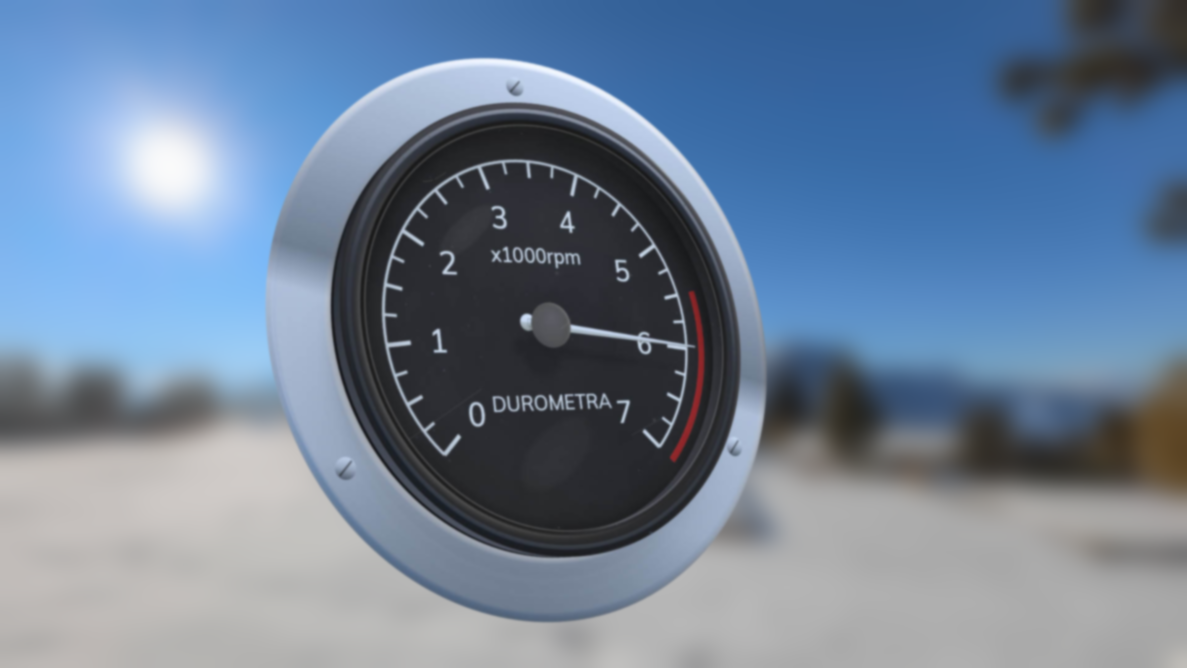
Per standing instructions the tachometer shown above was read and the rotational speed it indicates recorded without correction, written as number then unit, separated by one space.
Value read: 6000 rpm
